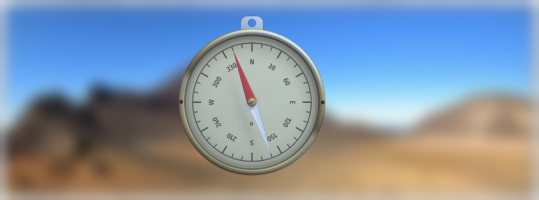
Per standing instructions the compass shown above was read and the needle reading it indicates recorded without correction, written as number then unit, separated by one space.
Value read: 340 °
